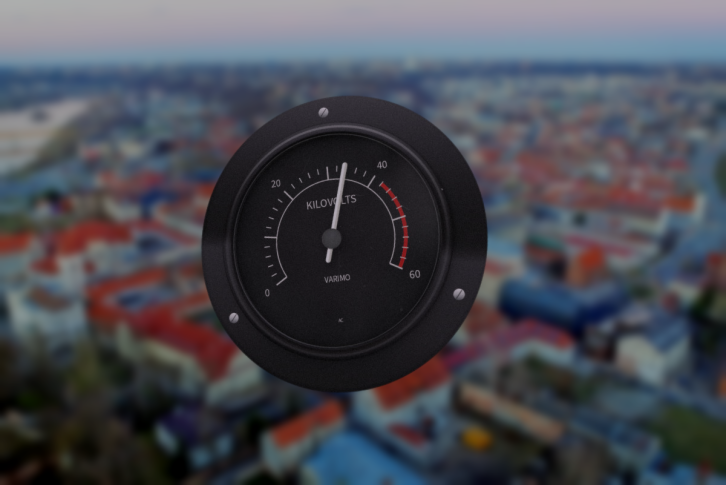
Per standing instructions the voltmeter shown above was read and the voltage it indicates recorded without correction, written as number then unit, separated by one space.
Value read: 34 kV
